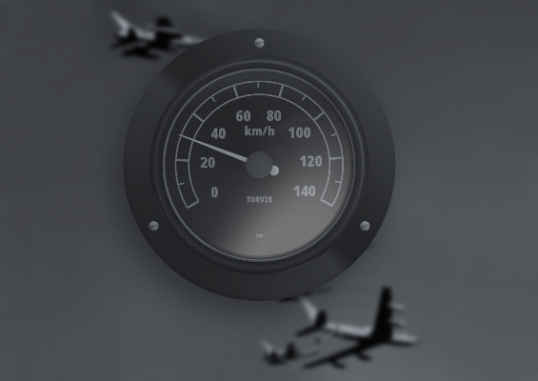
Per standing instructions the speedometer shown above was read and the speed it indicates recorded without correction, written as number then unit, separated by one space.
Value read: 30 km/h
